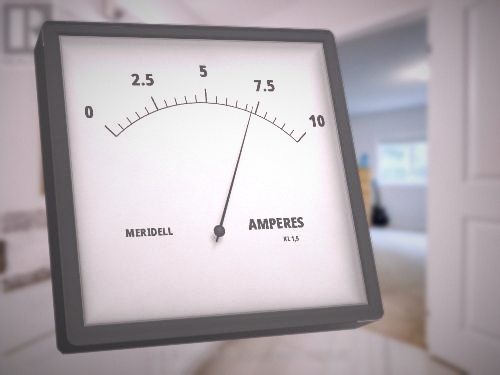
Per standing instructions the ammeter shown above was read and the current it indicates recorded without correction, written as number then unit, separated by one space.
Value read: 7.25 A
